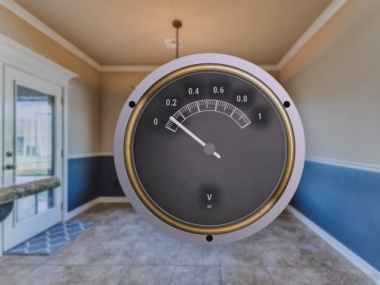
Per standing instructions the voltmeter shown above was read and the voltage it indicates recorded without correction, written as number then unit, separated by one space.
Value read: 0.1 V
